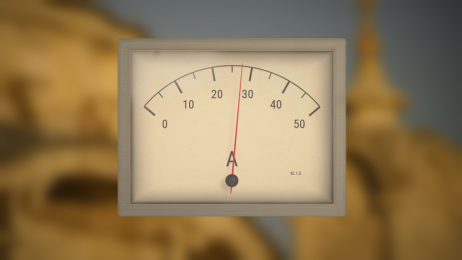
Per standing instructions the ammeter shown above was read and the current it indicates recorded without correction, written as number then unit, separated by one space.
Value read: 27.5 A
